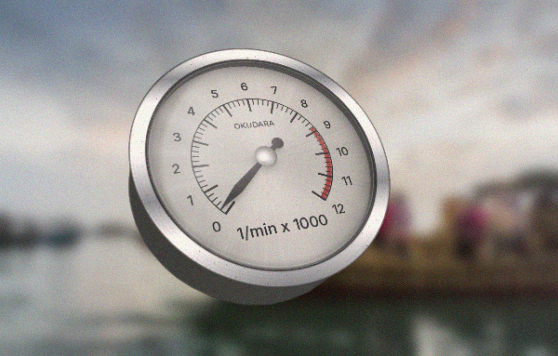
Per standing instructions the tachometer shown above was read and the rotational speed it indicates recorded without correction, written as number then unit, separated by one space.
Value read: 200 rpm
